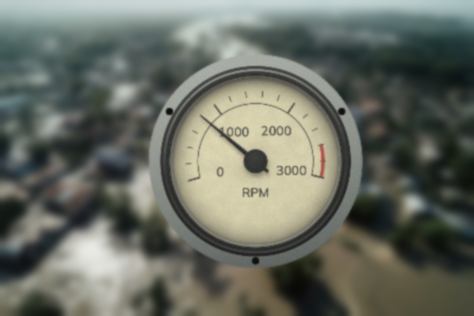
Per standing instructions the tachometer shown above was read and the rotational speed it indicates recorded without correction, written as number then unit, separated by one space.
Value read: 800 rpm
